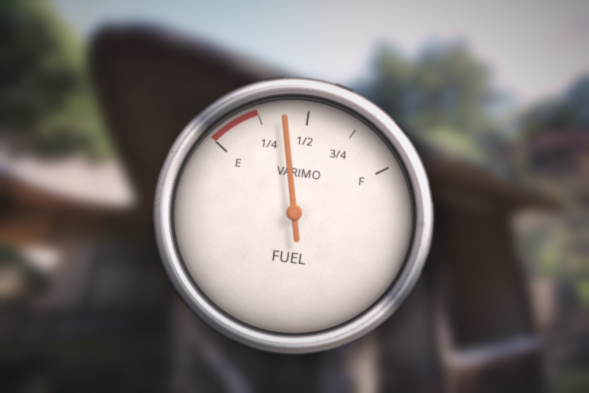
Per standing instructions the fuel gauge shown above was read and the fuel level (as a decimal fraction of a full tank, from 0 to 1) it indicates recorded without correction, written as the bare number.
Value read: 0.375
